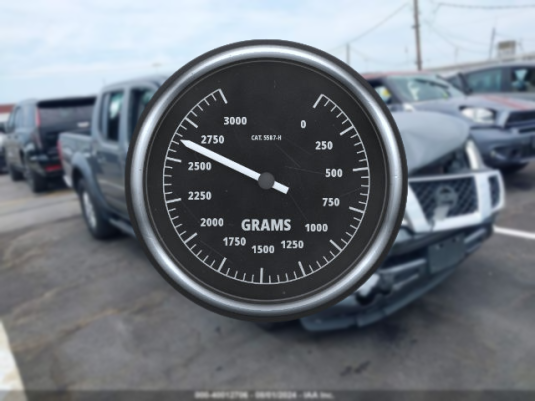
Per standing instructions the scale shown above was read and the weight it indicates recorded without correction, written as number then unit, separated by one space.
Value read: 2625 g
